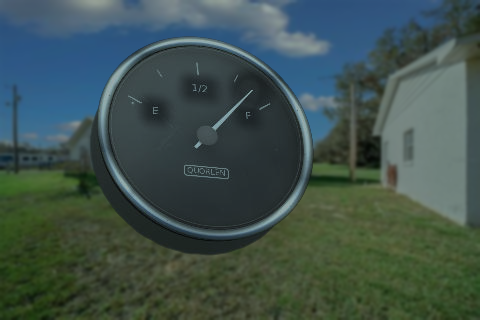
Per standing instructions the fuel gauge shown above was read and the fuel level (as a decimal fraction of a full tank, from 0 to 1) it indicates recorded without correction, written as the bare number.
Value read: 0.875
